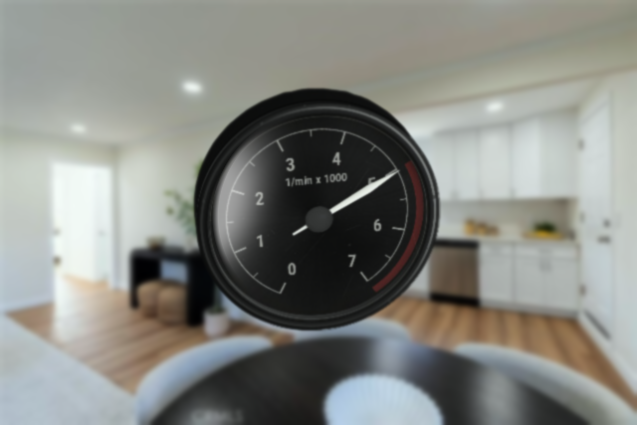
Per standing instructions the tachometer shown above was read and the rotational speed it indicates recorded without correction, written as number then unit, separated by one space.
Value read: 5000 rpm
